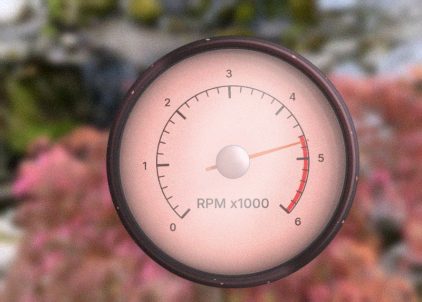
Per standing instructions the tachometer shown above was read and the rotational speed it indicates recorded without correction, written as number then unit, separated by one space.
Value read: 4700 rpm
